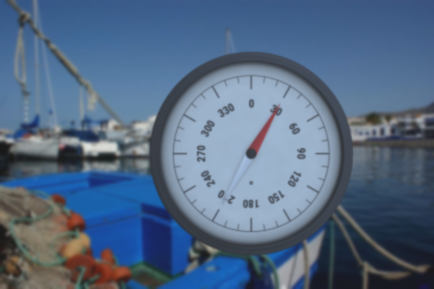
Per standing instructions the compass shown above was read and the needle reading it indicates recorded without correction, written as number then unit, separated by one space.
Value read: 30 °
